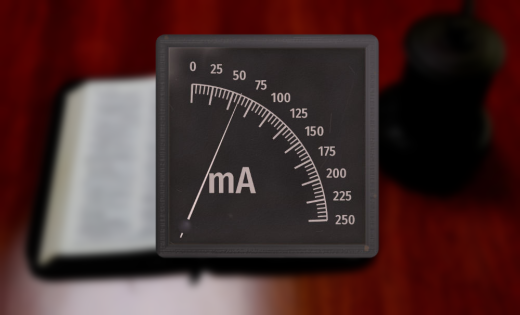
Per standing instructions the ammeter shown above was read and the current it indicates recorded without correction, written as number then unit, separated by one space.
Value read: 60 mA
